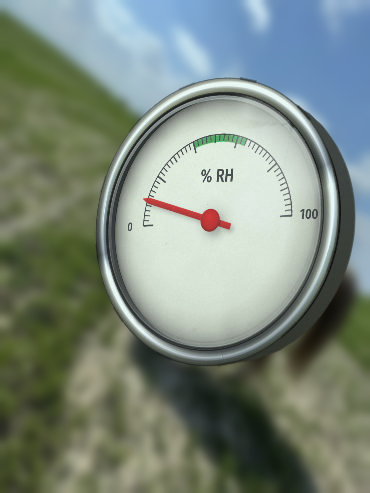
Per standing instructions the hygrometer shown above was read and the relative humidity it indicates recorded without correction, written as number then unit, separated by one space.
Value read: 10 %
